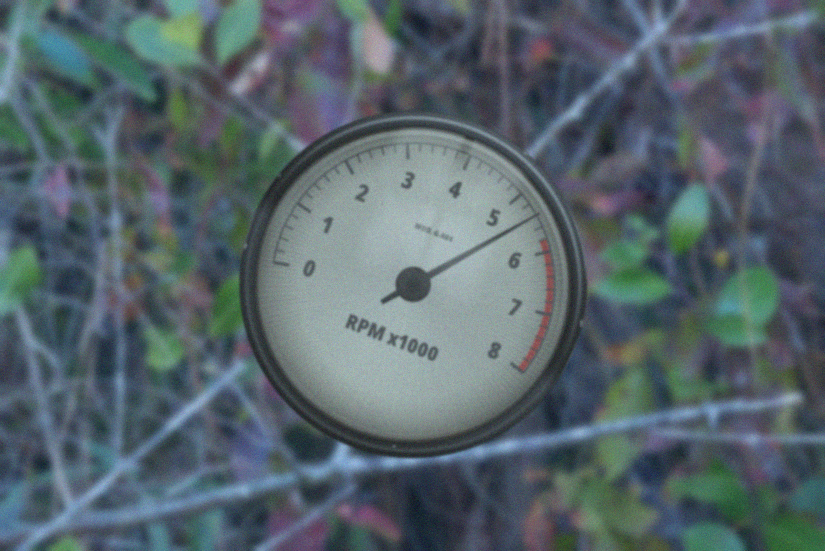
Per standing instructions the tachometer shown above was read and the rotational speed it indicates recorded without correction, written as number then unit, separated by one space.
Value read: 5400 rpm
